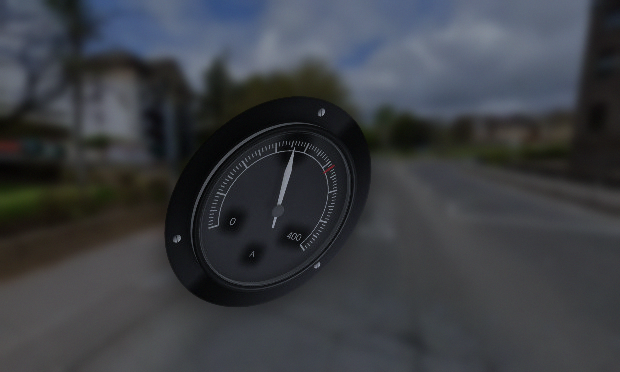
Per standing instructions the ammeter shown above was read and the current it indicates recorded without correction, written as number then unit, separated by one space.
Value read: 175 A
